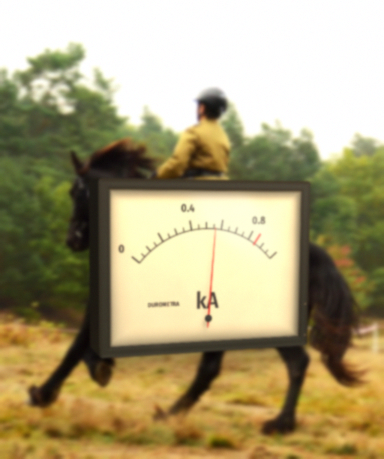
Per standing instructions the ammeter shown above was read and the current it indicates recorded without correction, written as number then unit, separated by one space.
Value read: 0.55 kA
